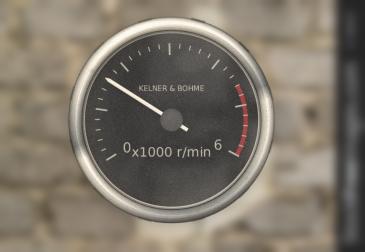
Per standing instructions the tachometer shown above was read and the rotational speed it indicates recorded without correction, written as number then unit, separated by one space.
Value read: 1600 rpm
